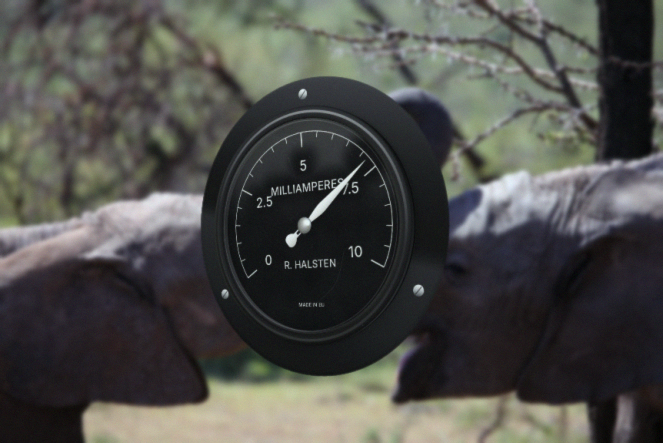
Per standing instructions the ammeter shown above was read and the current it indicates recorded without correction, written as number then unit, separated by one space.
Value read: 7.25 mA
